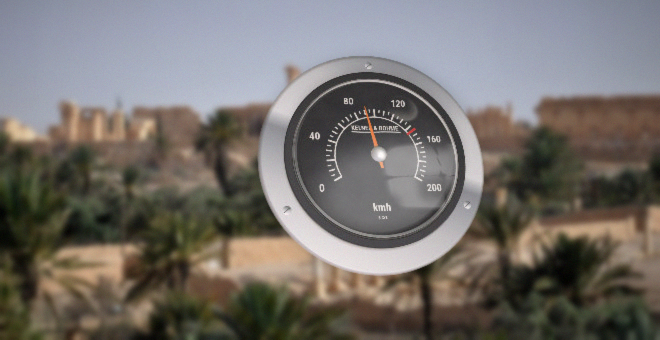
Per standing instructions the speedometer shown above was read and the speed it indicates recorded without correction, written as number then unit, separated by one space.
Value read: 90 km/h
